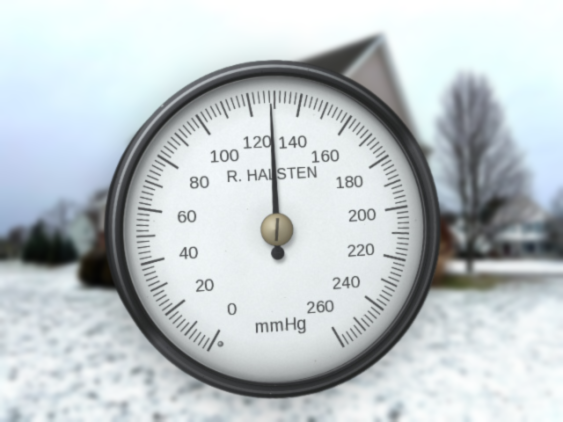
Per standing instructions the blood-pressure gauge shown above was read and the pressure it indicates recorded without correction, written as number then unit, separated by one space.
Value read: 128 mmHg
